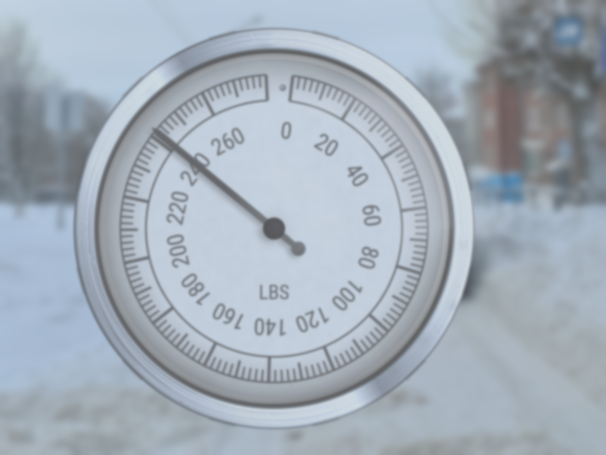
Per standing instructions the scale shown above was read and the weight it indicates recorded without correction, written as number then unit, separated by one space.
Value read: 242 lb
